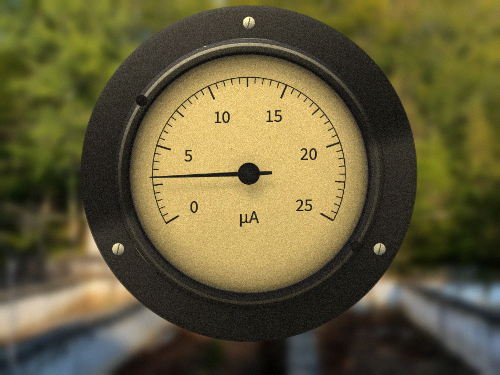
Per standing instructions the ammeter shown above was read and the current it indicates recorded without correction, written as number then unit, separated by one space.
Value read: 3 µA
